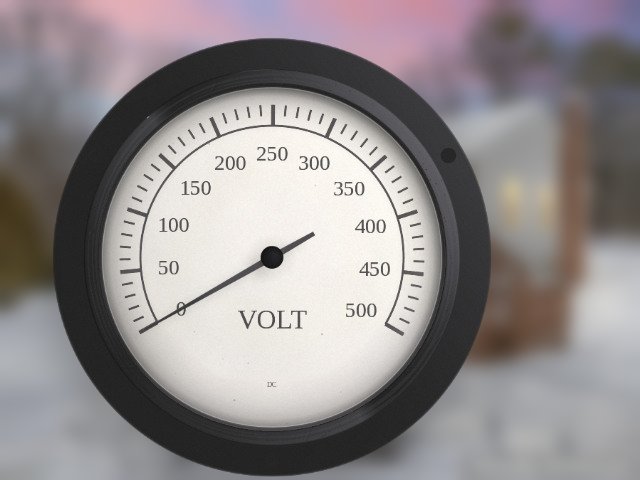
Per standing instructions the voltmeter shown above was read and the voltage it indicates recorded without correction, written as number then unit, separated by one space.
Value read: 0 V
